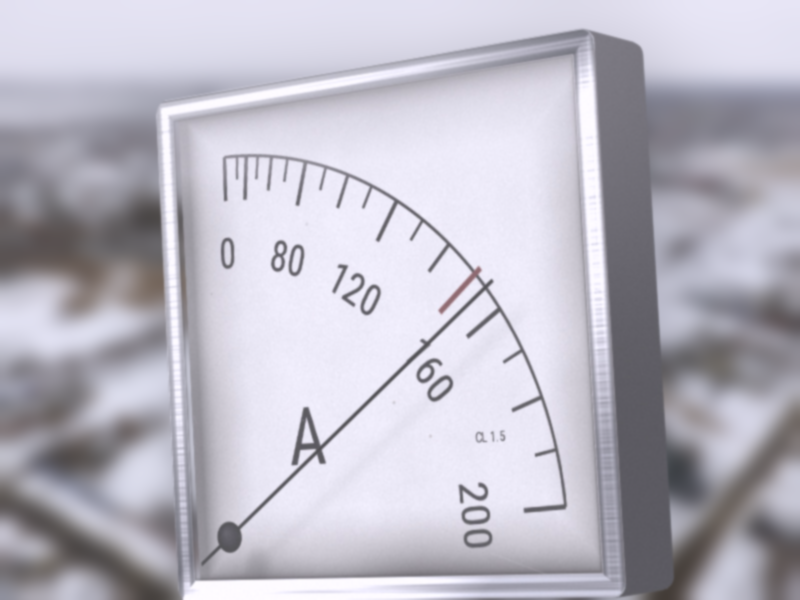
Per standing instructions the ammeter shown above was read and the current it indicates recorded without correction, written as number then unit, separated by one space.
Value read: 155 A
